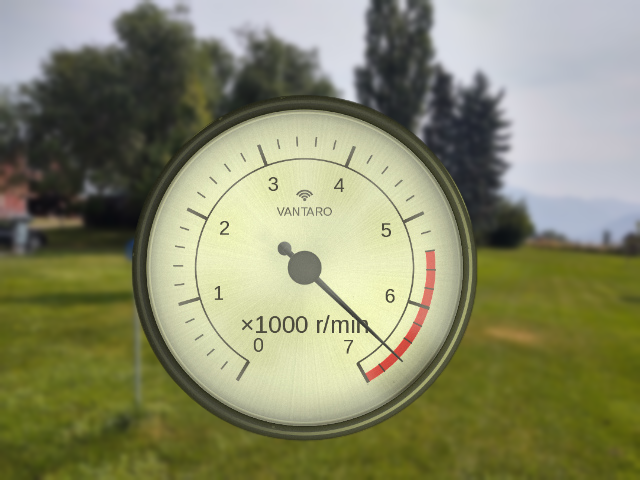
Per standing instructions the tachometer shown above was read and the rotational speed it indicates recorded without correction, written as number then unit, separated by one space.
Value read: 6600 rpm
